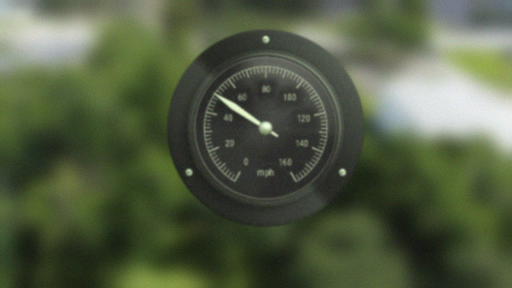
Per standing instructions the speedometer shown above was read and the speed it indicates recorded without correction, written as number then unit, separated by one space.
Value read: 50 mph
